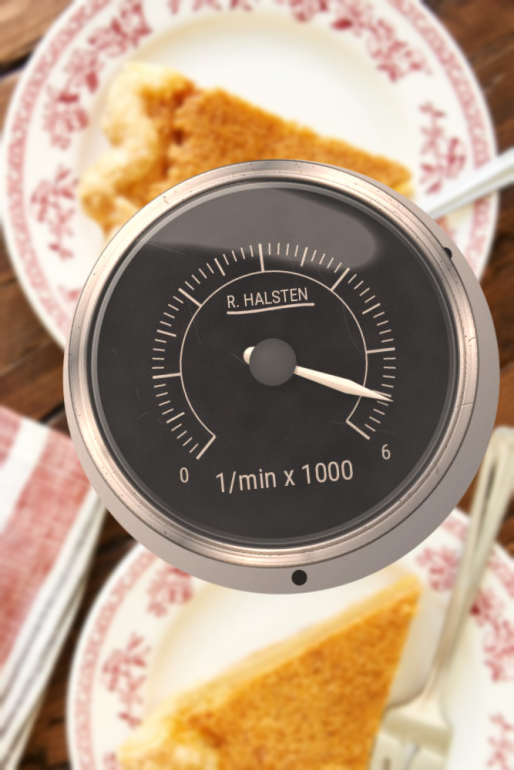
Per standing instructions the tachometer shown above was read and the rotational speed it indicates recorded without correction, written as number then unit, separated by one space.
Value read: 5550 rpm
